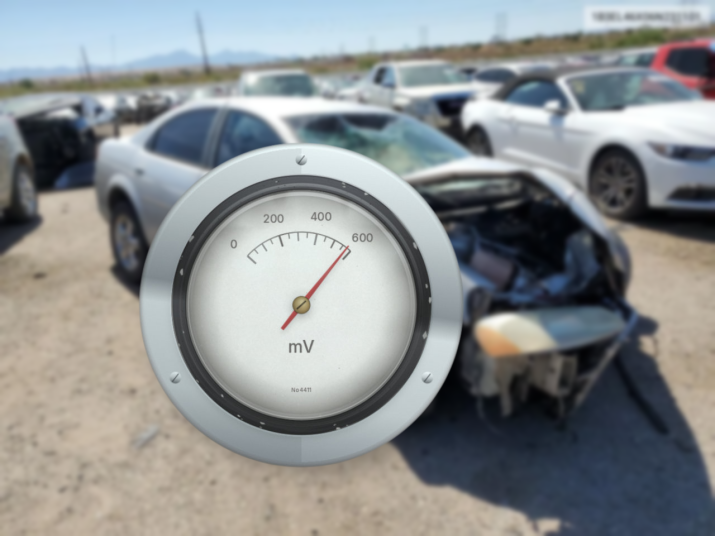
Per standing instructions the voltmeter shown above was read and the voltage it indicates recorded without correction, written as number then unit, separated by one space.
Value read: 575 mV
